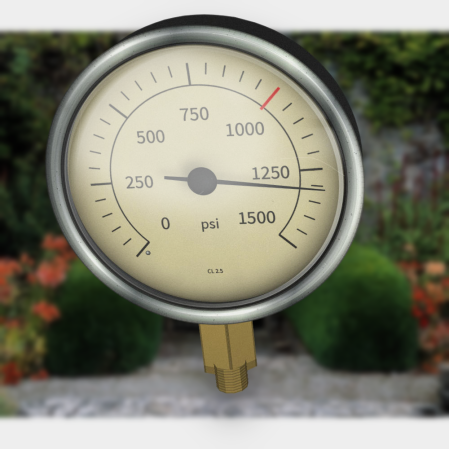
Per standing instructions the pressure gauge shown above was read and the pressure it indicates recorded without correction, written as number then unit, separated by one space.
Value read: 1300 psi
